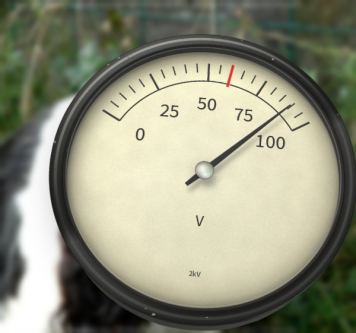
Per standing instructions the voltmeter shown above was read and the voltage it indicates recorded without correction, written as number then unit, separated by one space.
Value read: 90 V
